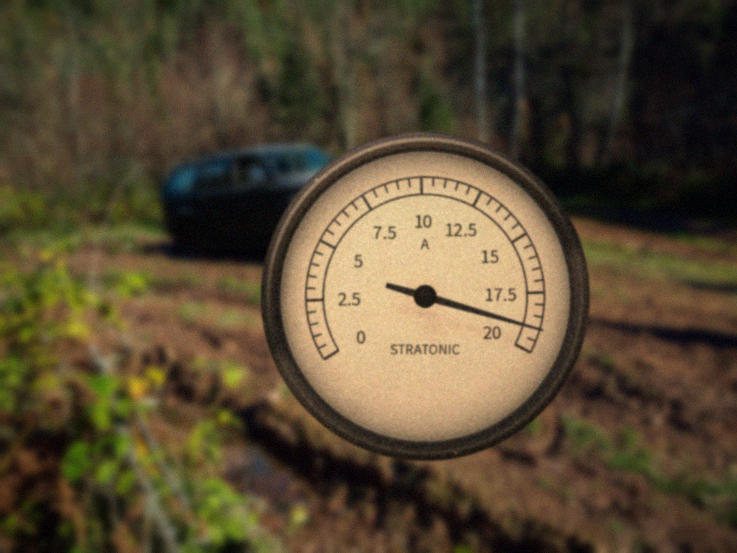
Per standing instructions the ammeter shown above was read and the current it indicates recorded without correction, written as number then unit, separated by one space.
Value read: 19 A
